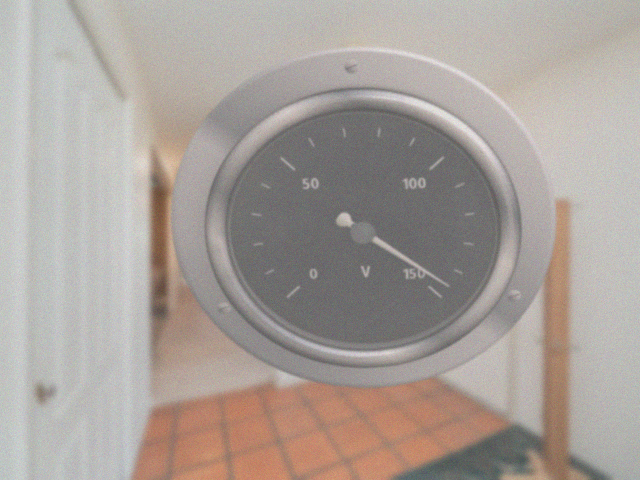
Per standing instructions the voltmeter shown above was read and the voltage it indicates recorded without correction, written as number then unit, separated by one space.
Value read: 145 V
